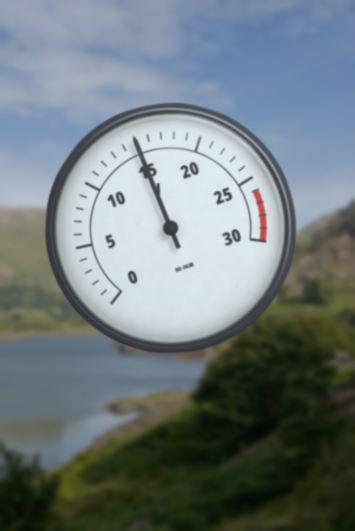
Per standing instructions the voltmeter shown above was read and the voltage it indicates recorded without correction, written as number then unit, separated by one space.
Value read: 15 V
